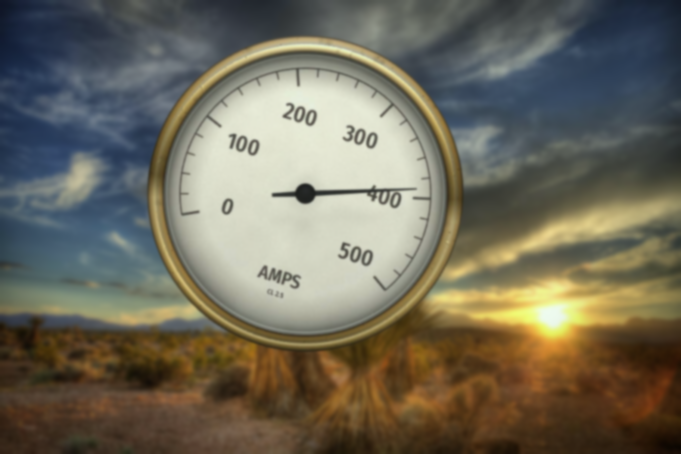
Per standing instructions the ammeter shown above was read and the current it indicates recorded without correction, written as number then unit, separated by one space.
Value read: 390 A
